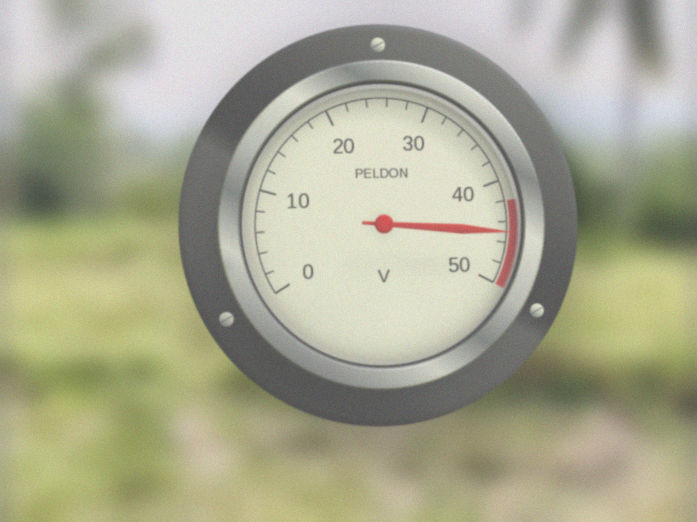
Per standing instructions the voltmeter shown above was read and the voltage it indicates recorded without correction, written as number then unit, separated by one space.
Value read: 45 V
